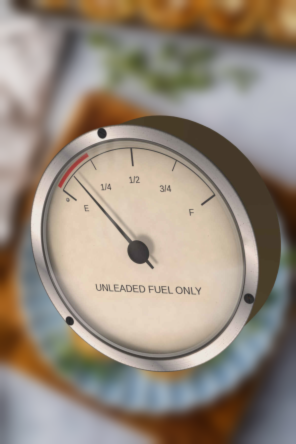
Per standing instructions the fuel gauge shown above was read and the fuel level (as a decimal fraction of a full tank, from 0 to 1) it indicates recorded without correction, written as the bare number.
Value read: 0.125
